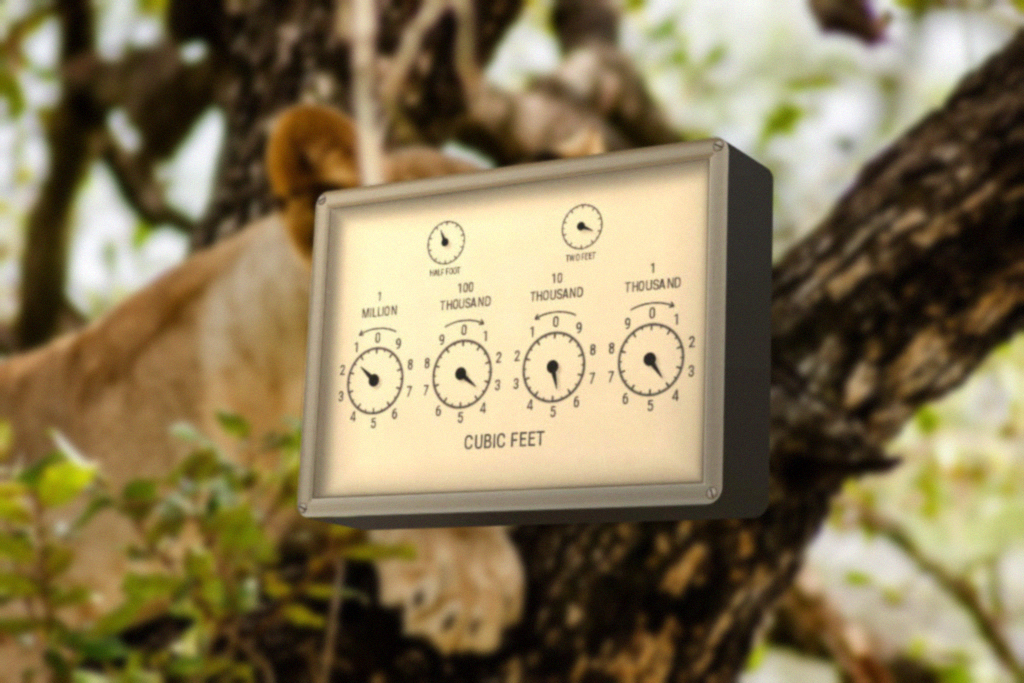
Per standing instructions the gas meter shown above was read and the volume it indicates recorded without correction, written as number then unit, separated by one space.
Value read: 135400 ft³
